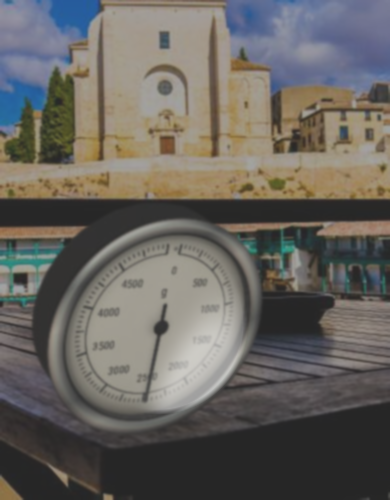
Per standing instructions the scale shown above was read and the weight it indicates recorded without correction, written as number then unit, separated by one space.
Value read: 2500 g
